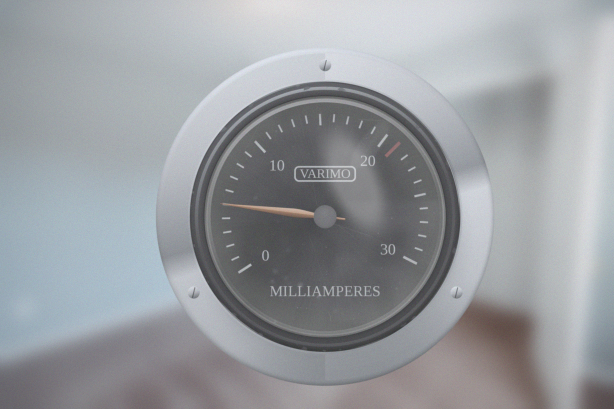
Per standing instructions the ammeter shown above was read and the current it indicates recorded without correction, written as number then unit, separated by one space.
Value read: 5 mA
